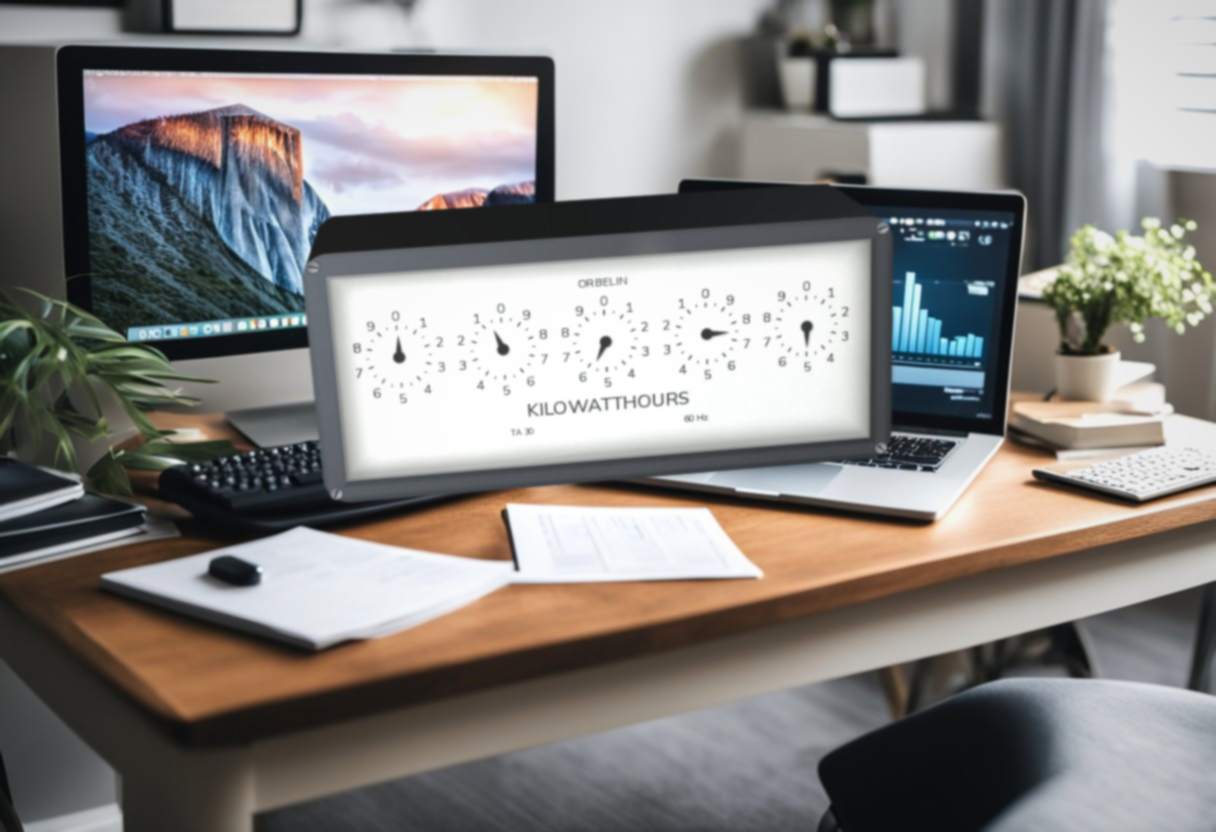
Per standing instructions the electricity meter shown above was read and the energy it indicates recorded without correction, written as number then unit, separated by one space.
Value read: 575 kWh
